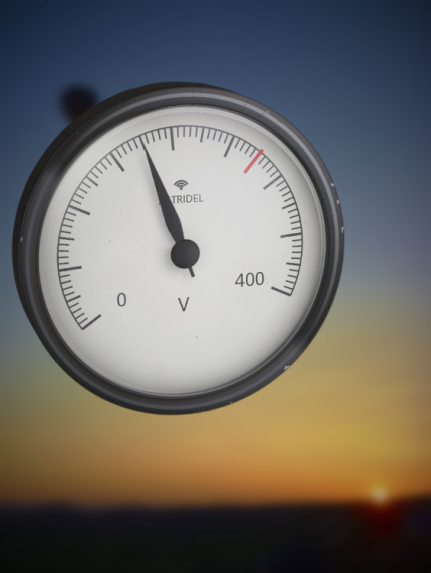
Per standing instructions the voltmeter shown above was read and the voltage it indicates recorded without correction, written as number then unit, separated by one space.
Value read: 175 V
